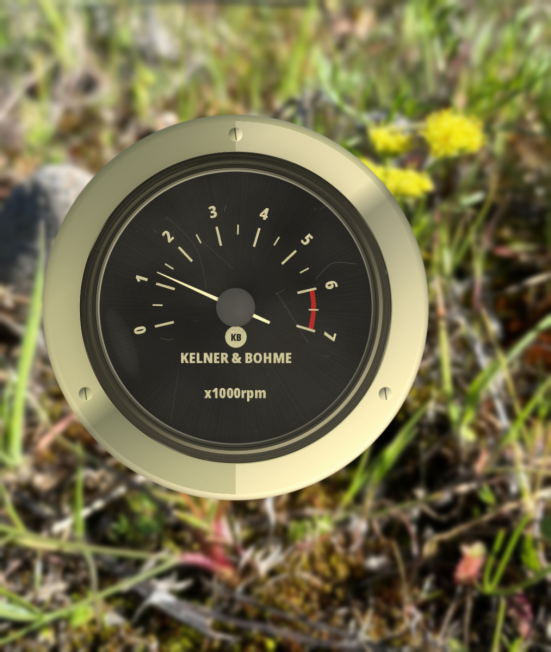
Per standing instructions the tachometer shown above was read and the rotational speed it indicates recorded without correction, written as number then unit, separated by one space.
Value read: 1250 rpm
